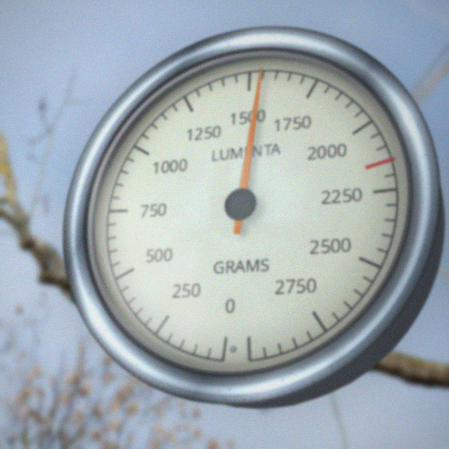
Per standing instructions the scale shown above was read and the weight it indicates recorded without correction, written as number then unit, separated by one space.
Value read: 1550 g
